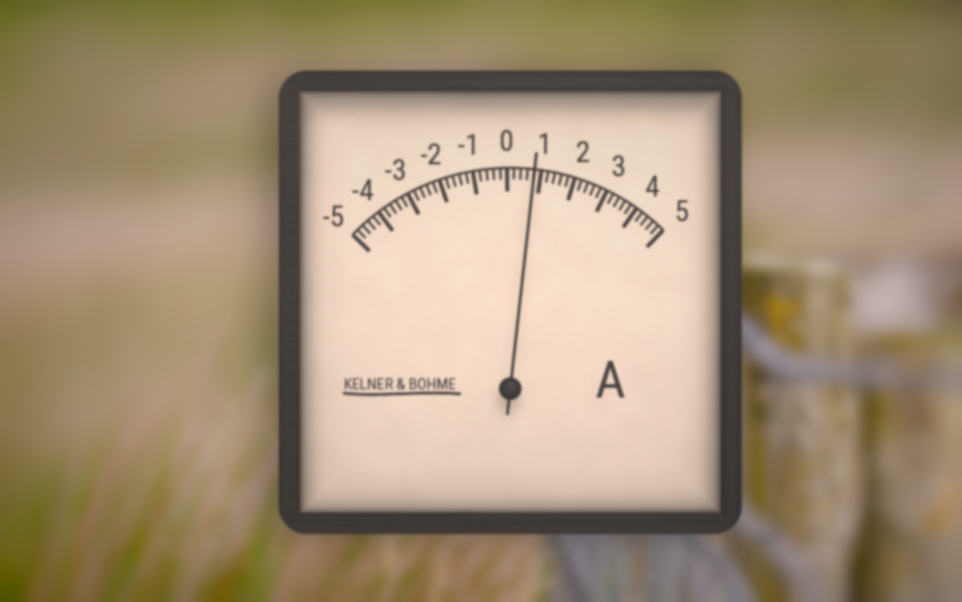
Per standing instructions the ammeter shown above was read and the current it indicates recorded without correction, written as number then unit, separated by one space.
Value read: 0.8 A
